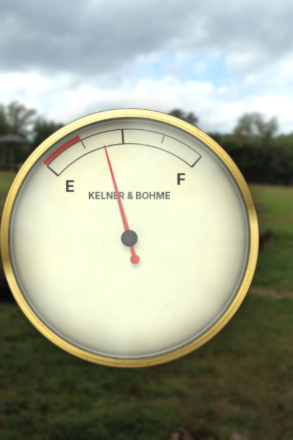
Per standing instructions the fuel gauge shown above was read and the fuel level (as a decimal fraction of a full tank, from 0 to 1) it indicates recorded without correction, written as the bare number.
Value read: 0.375
